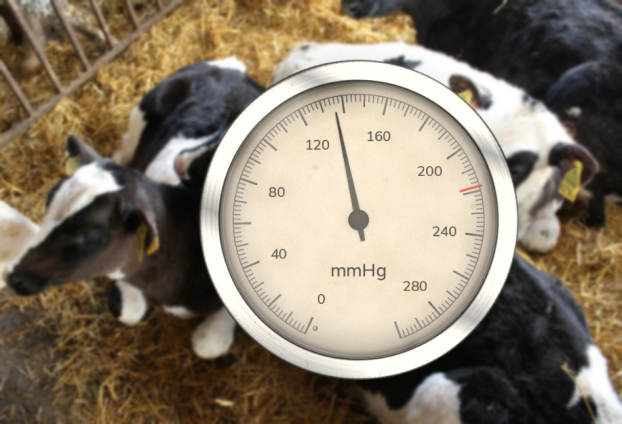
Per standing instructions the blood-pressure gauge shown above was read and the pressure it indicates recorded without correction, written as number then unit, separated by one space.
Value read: 136 mmHg
